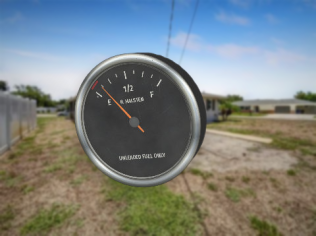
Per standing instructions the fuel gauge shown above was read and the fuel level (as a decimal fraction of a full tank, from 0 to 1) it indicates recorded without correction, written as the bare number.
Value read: 0.125
